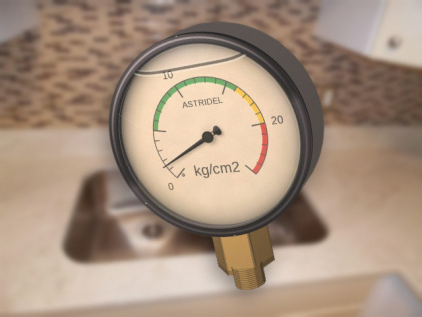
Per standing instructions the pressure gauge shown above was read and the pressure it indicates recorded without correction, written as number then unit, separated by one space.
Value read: 1.5 kg/cm²
